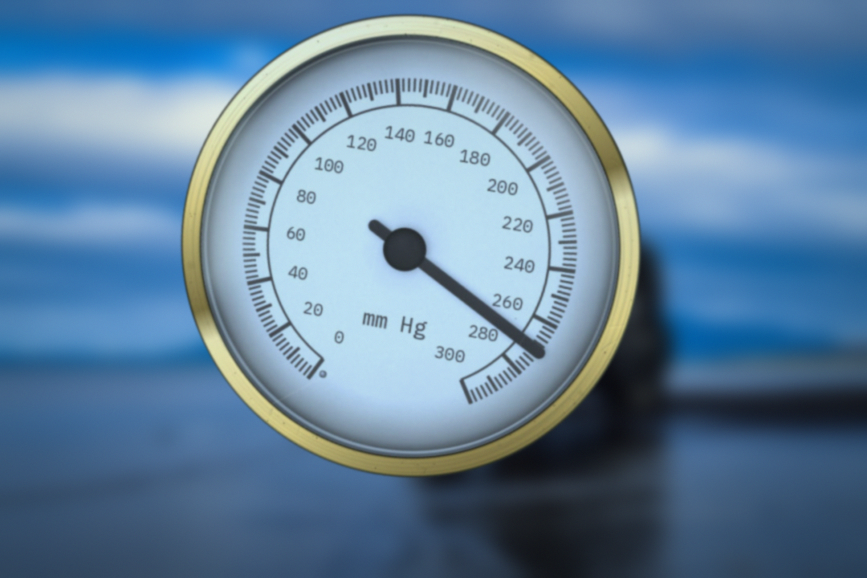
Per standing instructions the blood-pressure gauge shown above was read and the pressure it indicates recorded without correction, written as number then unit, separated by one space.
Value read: 270 mmHg
